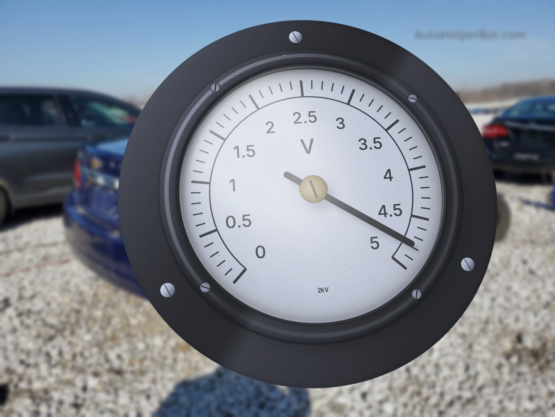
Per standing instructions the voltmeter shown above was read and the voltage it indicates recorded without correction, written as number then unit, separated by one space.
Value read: 4.8 V
